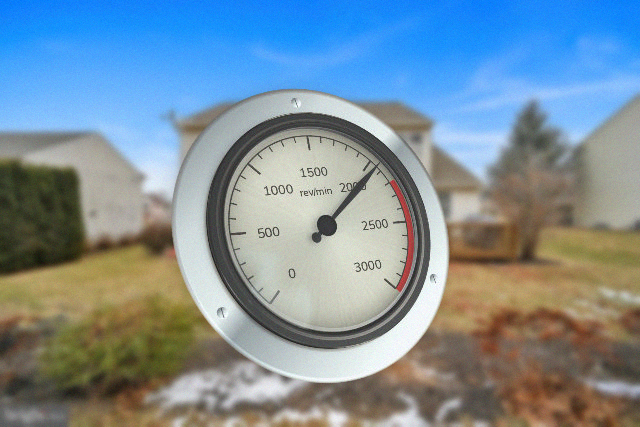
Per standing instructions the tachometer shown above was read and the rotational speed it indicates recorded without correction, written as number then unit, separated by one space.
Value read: 2050 rpm
